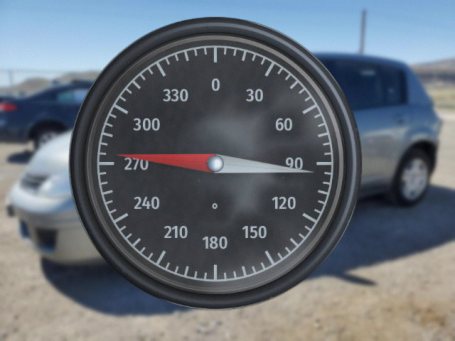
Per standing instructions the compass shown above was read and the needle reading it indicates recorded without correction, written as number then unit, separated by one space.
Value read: 275 °
